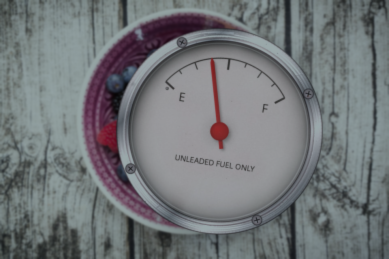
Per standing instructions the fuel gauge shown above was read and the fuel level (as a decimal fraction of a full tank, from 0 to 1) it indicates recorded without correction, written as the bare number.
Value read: 0.375
